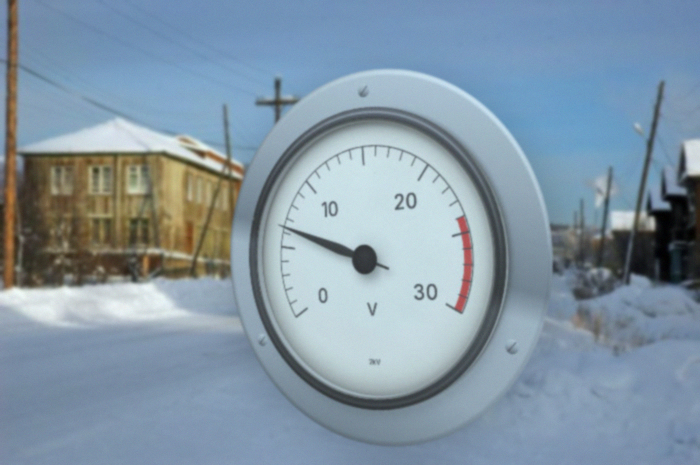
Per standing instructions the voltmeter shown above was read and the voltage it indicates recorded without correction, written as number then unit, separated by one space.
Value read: 6.5 V
